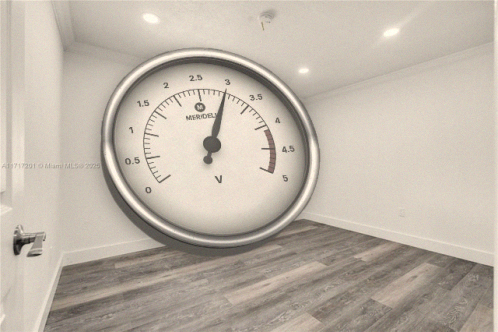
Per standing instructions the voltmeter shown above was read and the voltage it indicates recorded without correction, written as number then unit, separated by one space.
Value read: 3 V
